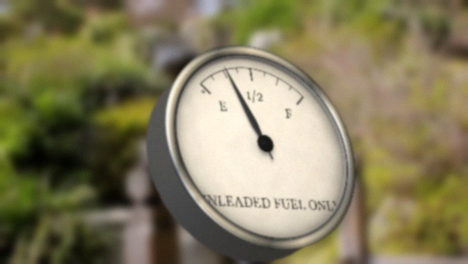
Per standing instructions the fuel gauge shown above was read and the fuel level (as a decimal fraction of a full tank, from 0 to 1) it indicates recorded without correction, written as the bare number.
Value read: 0.25
